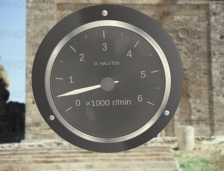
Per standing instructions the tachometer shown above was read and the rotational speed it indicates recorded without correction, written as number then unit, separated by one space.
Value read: 500 rpm
